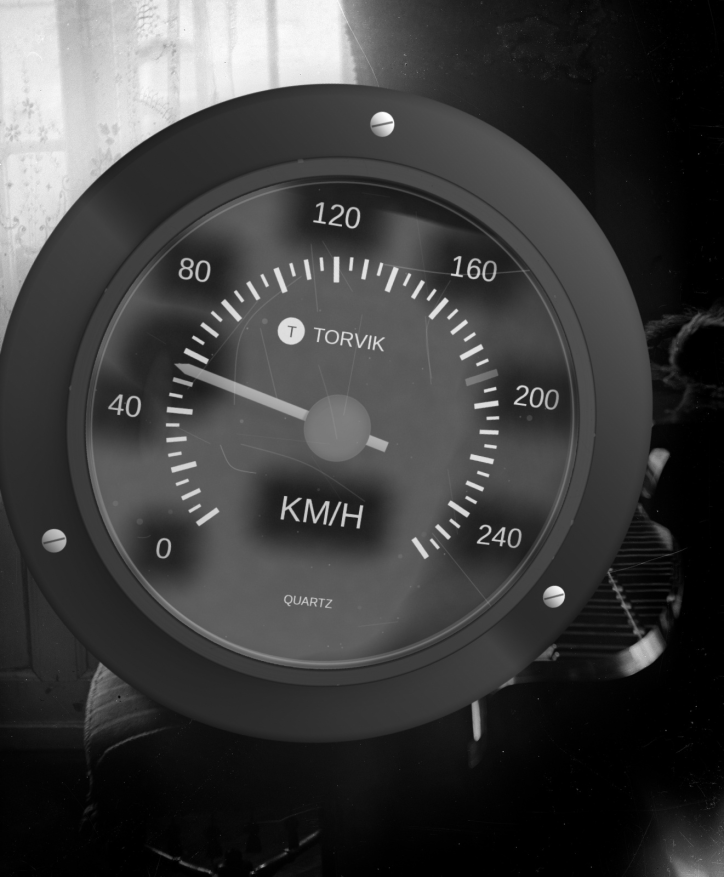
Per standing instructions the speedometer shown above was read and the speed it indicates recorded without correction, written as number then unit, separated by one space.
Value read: 55 km/h
